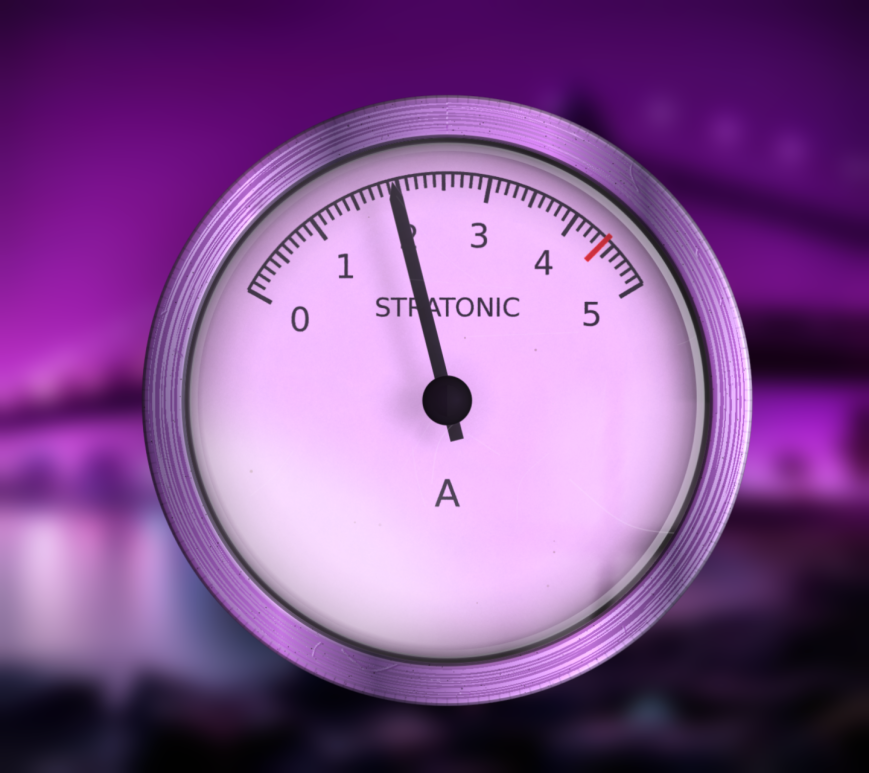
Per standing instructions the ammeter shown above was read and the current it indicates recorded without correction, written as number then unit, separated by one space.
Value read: 1.95 A
